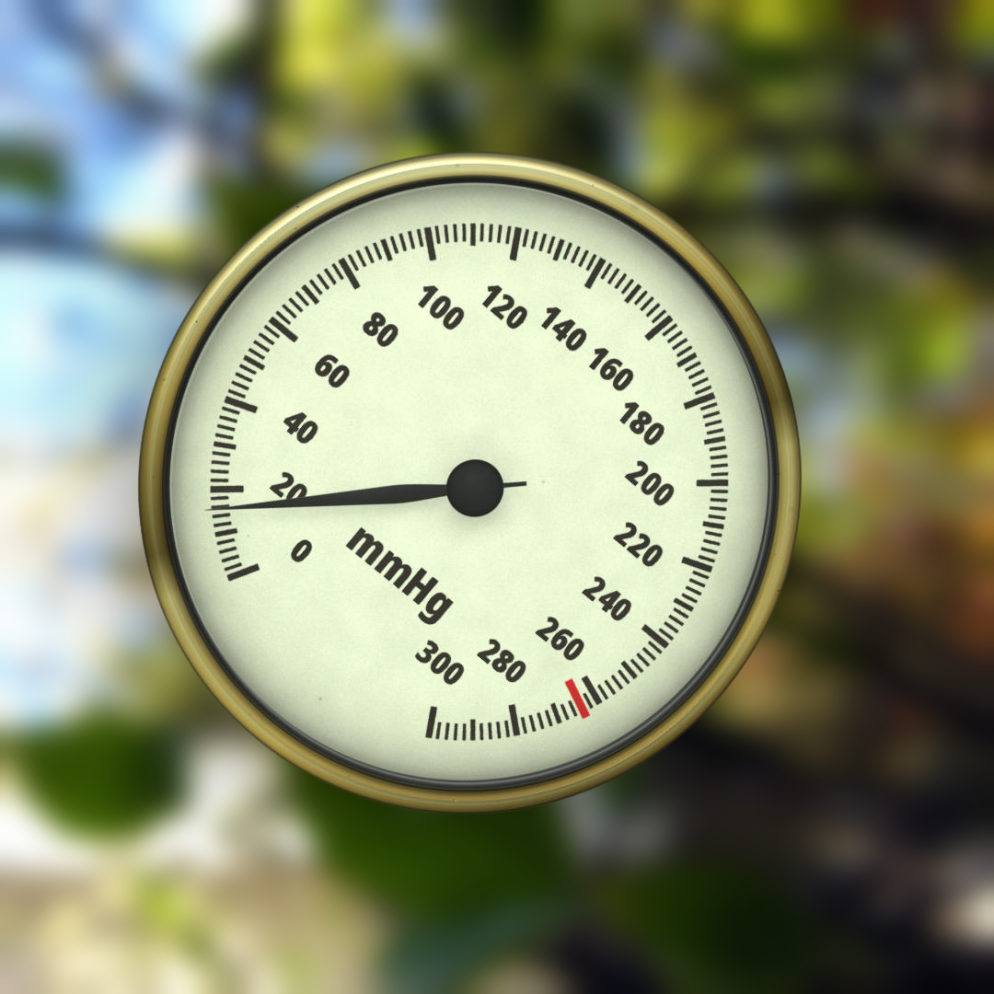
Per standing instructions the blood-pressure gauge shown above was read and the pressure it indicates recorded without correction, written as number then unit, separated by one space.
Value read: 16 mmHg
